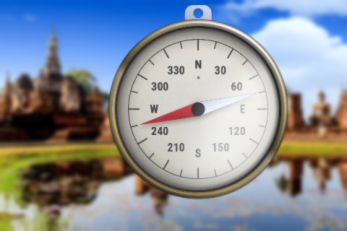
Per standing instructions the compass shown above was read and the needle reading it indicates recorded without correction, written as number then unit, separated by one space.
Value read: 255 °
